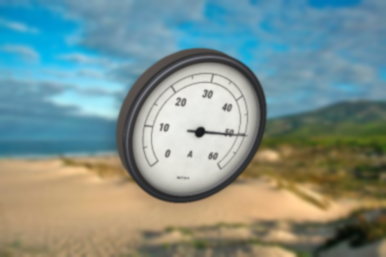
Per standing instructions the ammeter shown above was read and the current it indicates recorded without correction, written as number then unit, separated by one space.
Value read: 50 A
